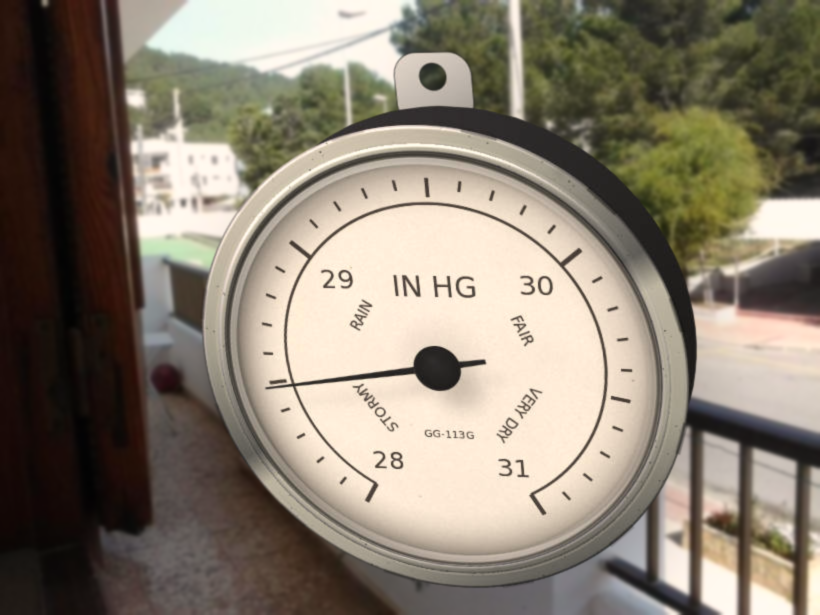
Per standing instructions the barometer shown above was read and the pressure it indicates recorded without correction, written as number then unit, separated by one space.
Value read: 28.5 inHg
